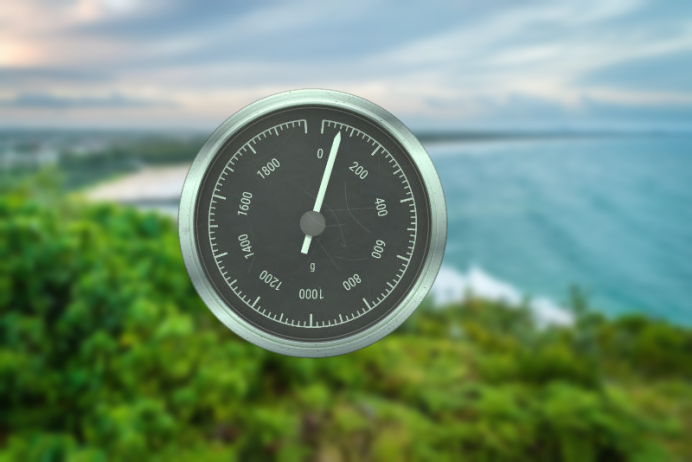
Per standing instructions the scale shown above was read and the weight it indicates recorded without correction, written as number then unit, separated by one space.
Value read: 60 g
